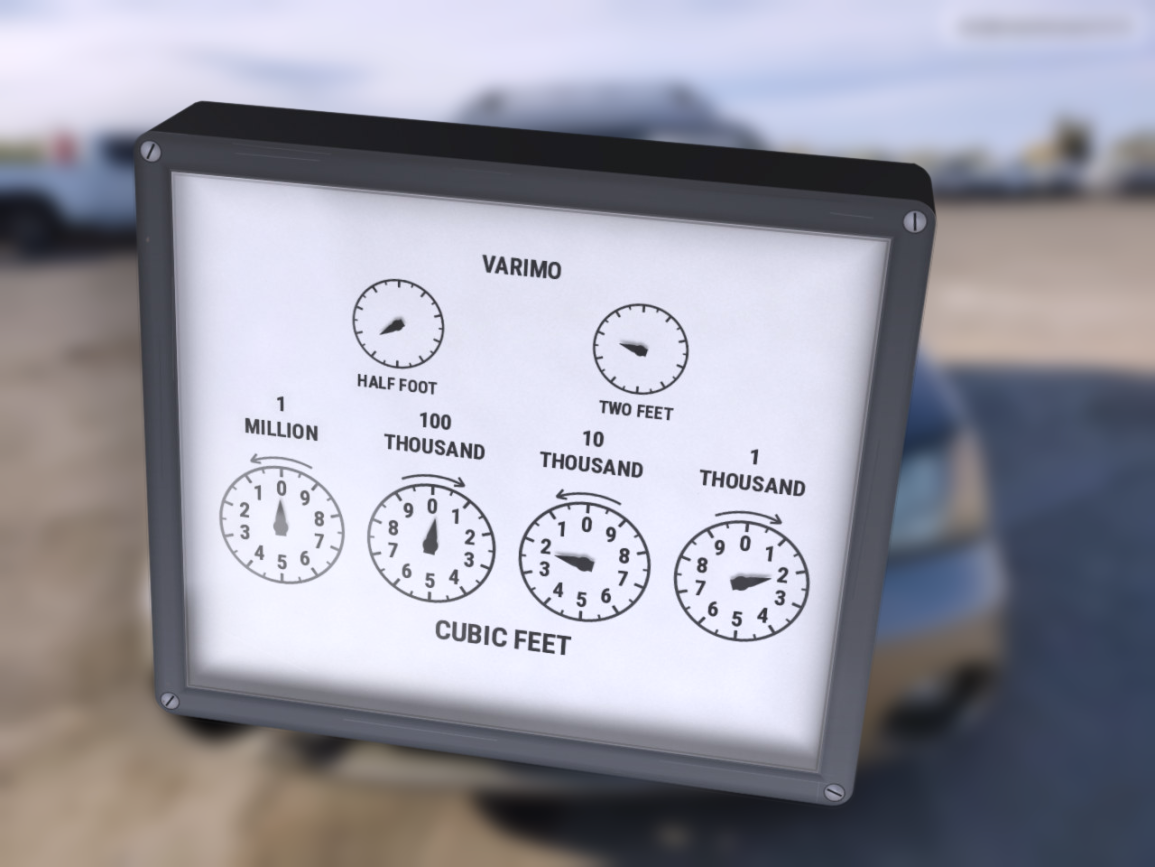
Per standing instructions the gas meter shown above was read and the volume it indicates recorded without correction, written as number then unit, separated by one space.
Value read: 2200 ft³
